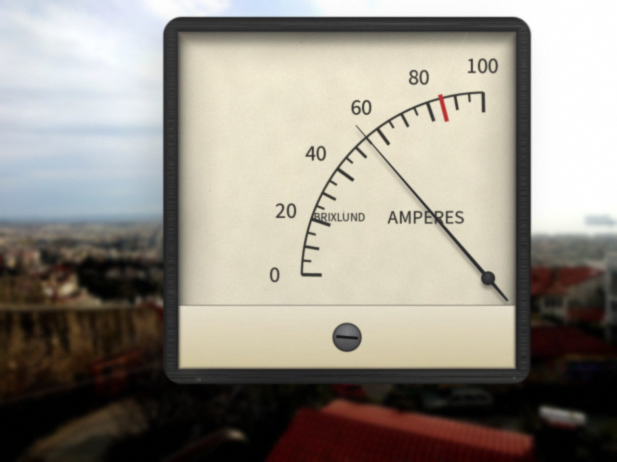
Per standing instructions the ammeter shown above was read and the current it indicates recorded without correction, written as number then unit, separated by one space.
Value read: 55 A
